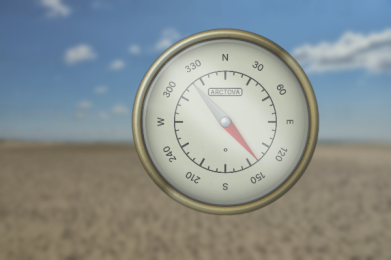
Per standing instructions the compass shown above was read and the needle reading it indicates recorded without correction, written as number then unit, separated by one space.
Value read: 140 °
